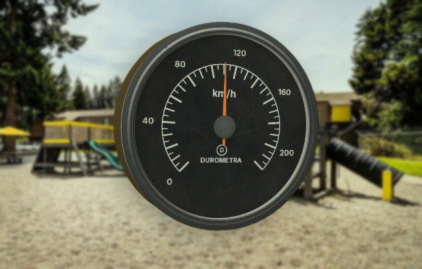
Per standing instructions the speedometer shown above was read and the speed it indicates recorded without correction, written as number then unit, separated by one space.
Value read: 110 km/h
